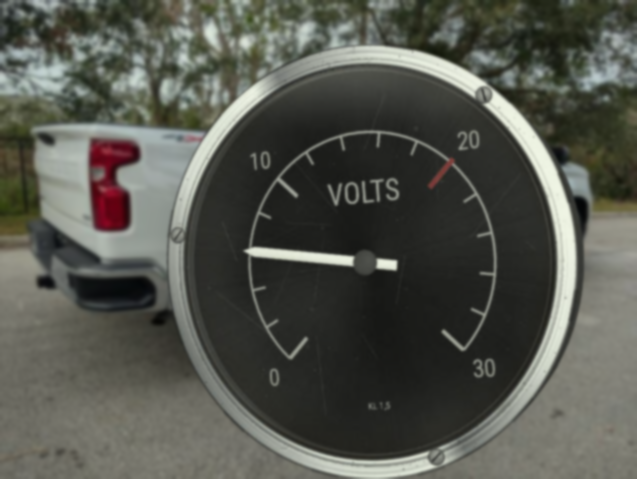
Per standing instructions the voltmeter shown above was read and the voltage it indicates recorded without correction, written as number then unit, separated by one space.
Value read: 6 V
